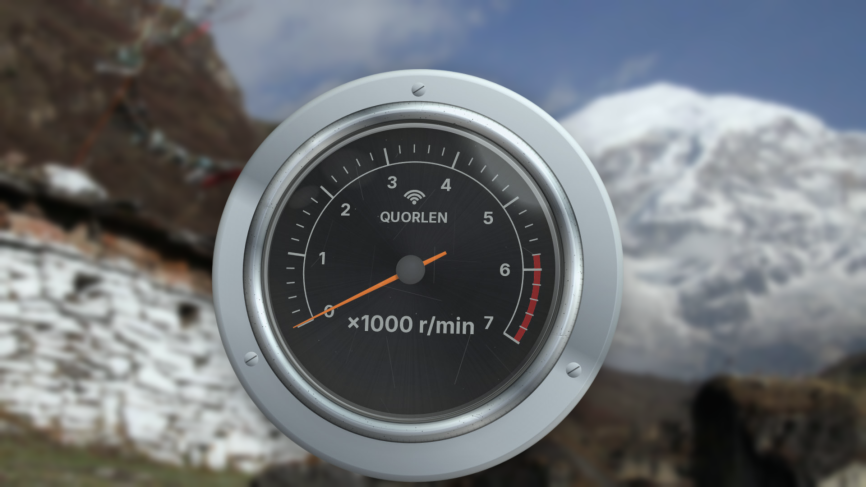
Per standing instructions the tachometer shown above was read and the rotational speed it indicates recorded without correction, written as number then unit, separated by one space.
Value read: 0 rpm
